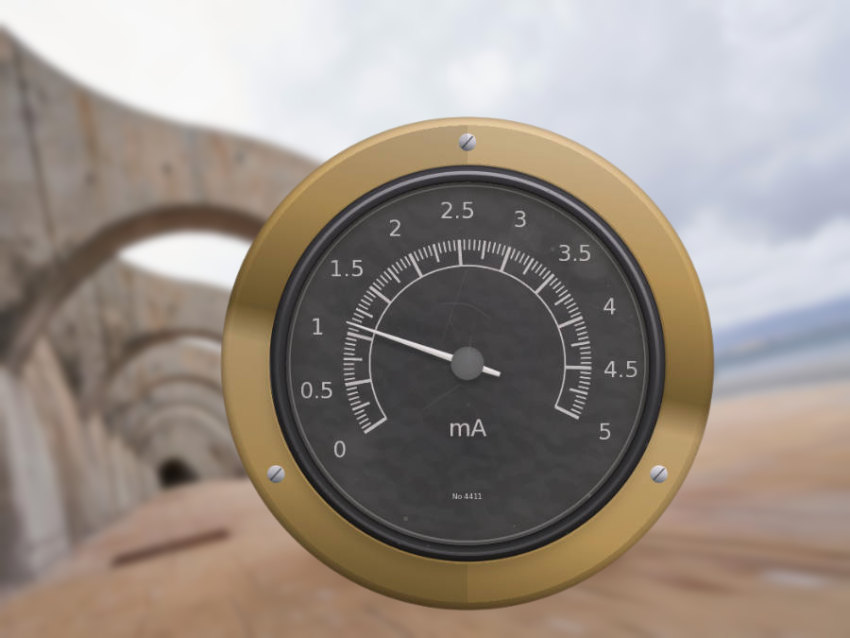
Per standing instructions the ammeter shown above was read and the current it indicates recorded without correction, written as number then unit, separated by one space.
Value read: 1.1 mA
